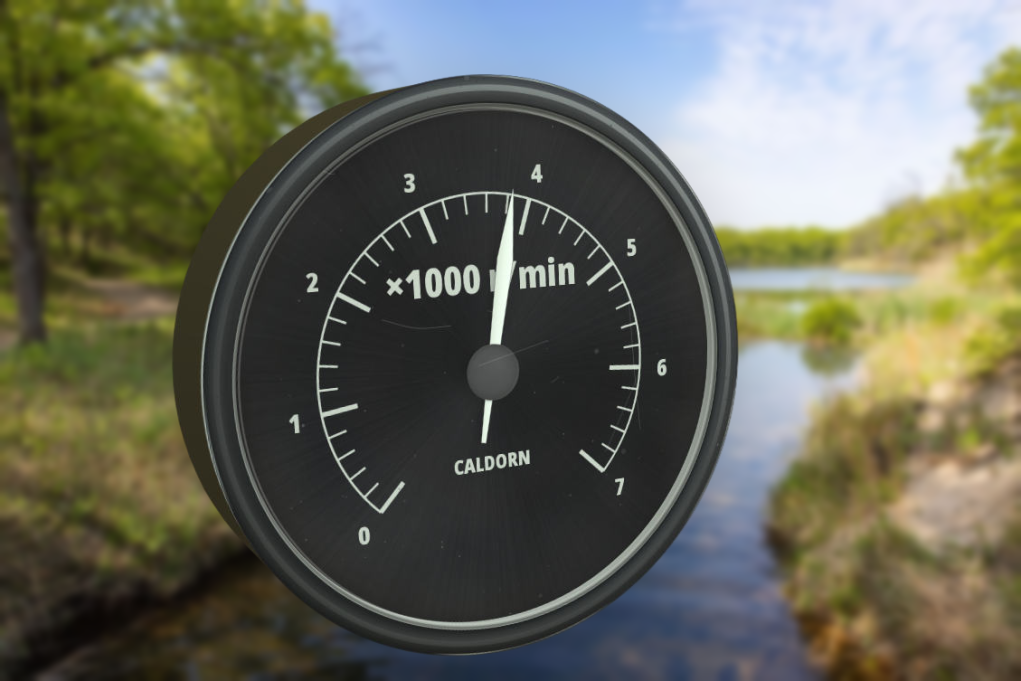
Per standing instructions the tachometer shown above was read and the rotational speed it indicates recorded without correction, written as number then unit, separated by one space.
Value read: 3800 rpm
